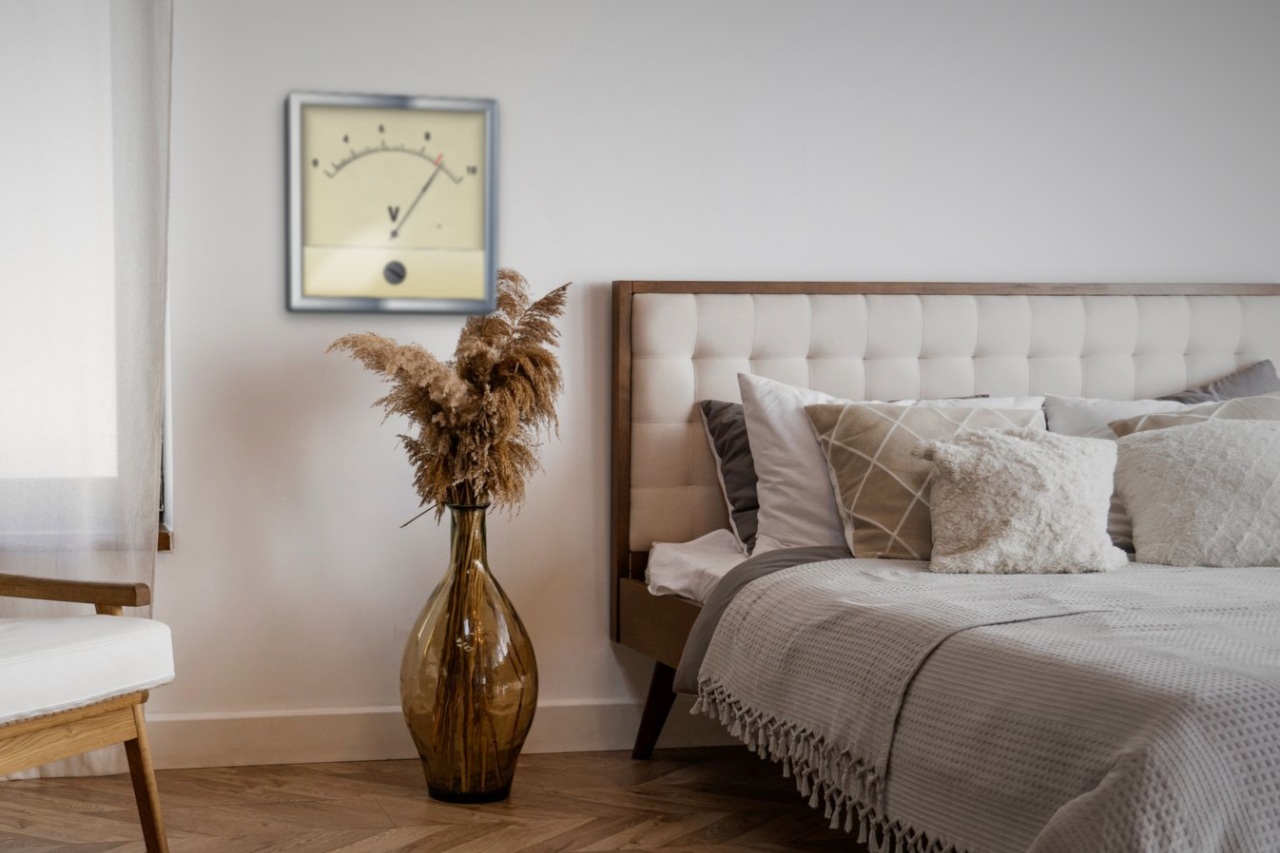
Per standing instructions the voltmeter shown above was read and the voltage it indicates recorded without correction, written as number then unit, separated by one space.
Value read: 9 V
